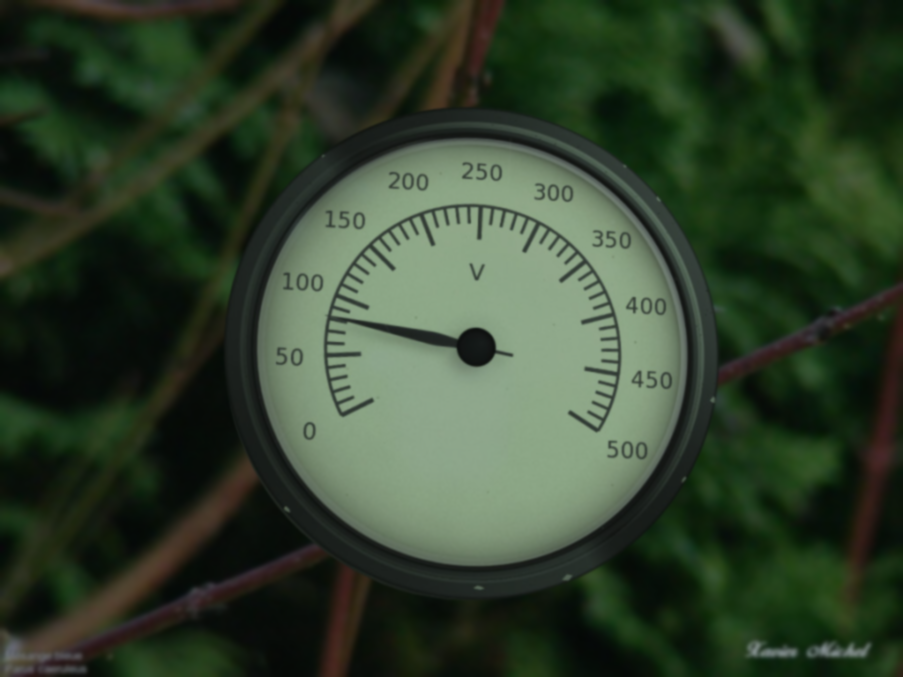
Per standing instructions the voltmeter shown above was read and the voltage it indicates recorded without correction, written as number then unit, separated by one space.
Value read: 80 V
